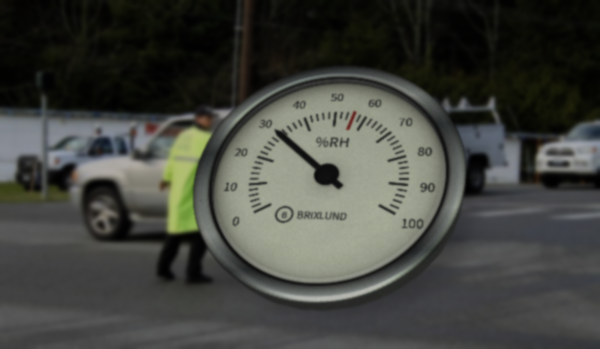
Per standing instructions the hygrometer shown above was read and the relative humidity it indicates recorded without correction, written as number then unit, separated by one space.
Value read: 30 %
